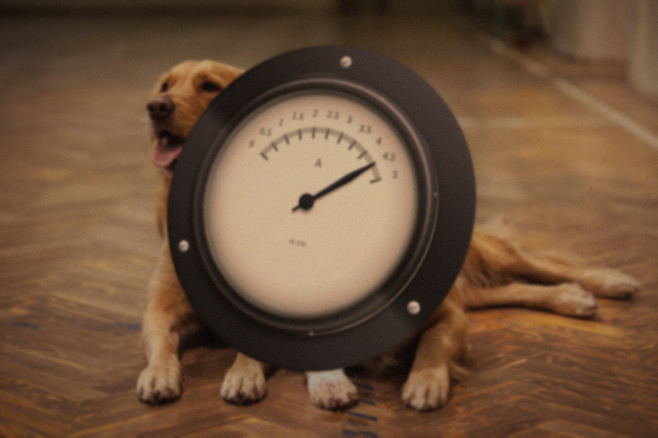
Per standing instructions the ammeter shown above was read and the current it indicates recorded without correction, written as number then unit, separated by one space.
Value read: 4.5 A
